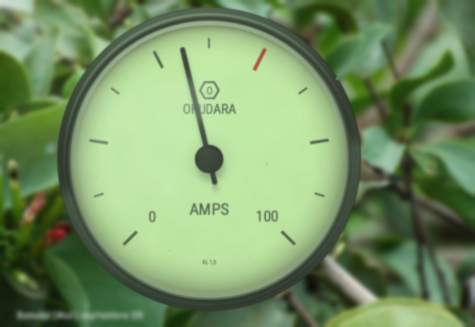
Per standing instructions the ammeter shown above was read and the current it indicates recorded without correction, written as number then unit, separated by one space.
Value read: 45 A
